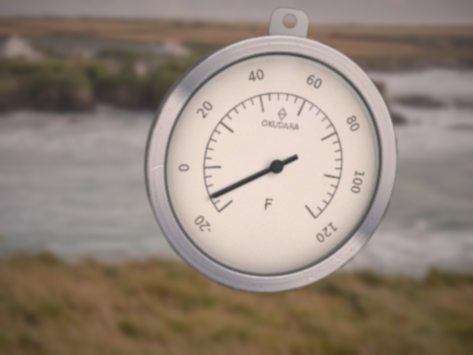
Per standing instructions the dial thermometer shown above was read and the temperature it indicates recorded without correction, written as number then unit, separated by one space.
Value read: -12 °F
